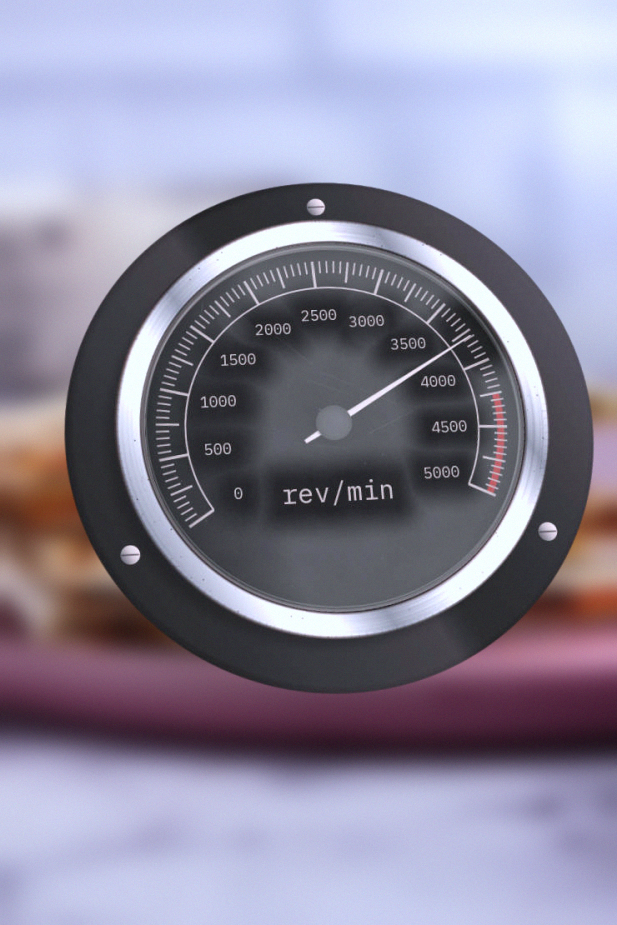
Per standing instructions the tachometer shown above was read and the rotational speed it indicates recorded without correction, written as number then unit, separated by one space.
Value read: 3800 rpm
